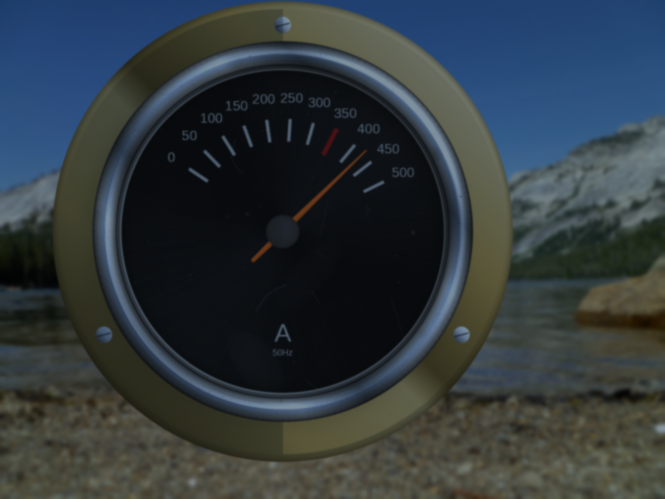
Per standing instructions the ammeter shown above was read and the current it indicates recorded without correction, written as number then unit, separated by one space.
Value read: 425 A
